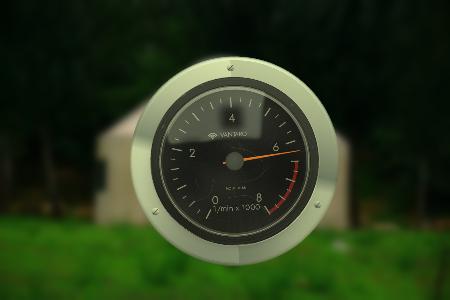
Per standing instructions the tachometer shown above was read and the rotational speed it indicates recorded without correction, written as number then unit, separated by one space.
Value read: 6250 rpm
